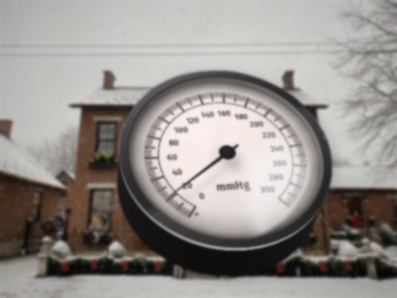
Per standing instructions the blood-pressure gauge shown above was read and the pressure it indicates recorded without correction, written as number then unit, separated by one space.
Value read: 20 mmHg
